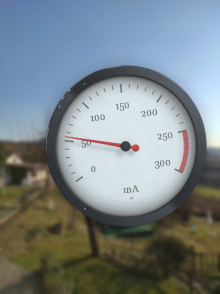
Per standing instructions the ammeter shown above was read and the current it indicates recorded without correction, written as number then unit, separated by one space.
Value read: 55 mA
